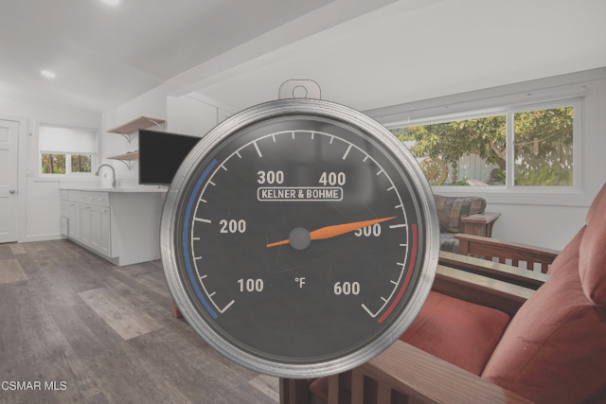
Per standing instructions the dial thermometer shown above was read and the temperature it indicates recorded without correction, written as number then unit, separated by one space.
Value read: 490 °F
